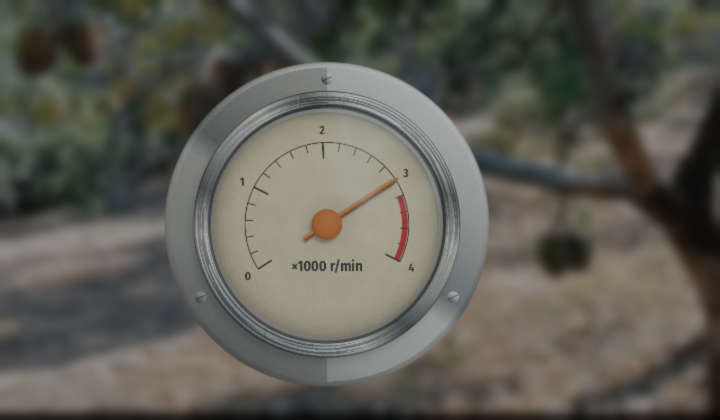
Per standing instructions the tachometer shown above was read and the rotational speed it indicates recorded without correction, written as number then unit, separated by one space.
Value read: 3000 rpm
